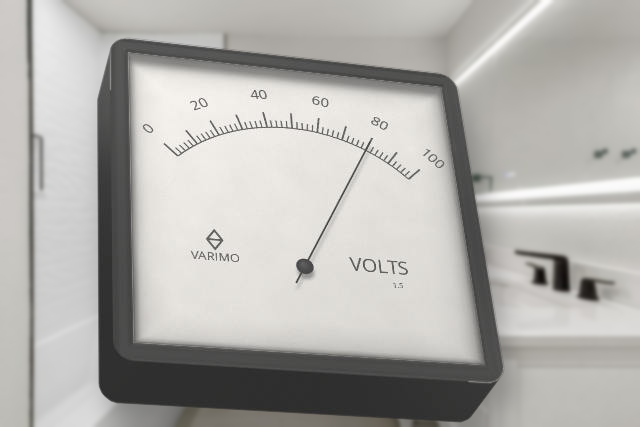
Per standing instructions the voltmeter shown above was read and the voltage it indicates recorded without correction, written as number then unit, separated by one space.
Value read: 80 V
